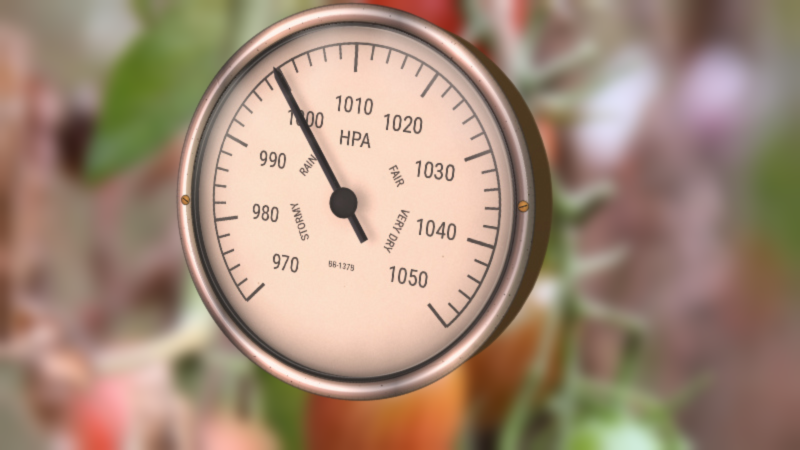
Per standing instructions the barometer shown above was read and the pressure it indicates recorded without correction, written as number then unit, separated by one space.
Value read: 1000 hPa
